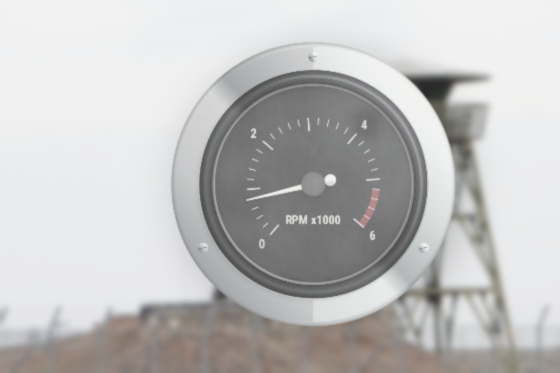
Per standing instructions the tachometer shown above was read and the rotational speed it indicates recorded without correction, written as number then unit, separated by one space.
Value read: 800 rpm
